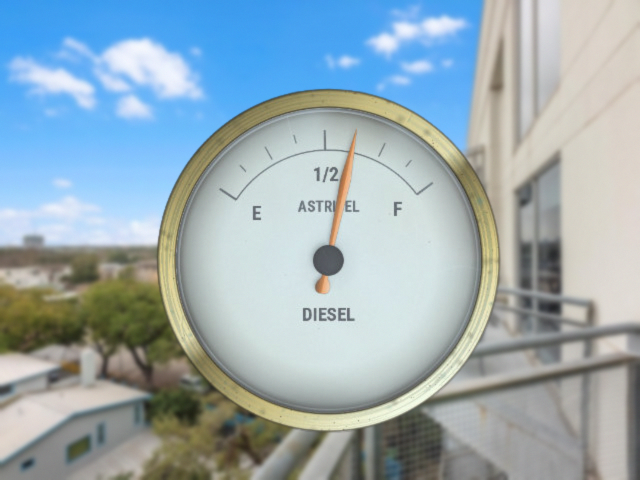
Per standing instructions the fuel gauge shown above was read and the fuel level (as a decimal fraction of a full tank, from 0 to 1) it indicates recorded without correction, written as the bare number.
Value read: 0.625
